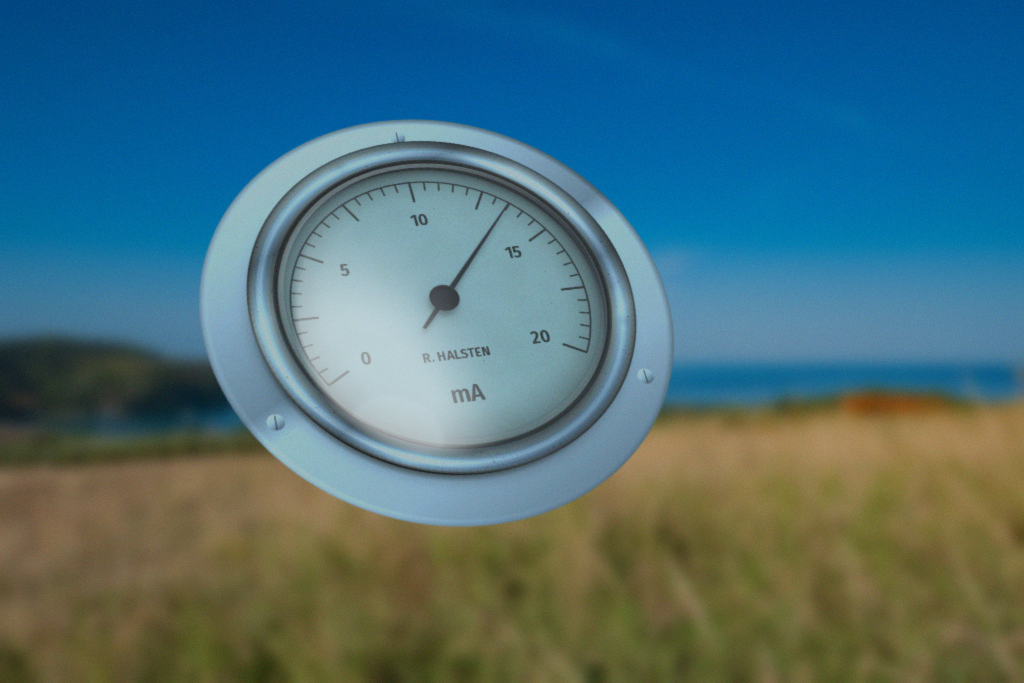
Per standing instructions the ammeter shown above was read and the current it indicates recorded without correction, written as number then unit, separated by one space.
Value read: 13.5 mA
